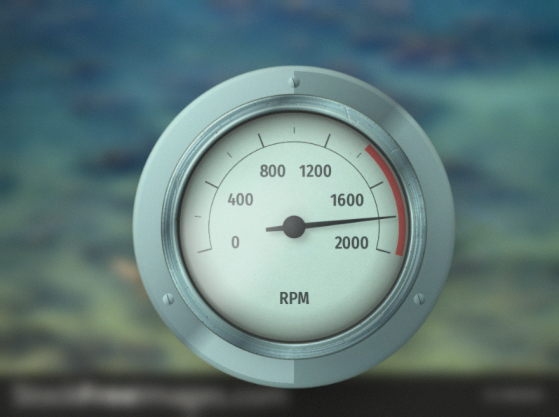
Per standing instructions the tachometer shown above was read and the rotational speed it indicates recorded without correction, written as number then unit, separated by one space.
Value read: 1800 rpm
